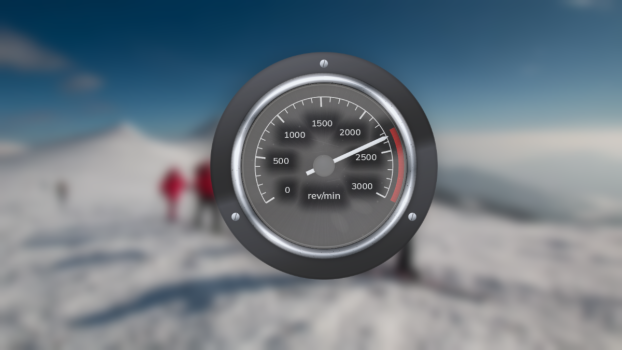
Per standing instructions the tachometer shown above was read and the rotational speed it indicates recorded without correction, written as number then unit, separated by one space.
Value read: 2350 rpm
